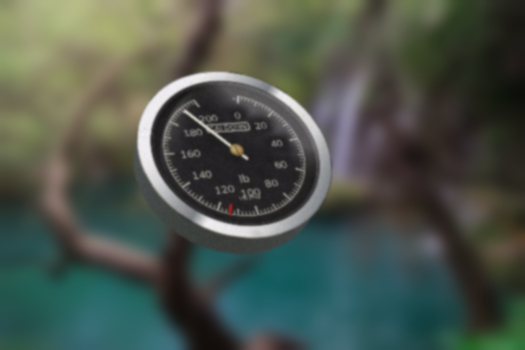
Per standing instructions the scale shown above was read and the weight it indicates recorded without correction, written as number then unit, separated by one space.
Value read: 190 lb
